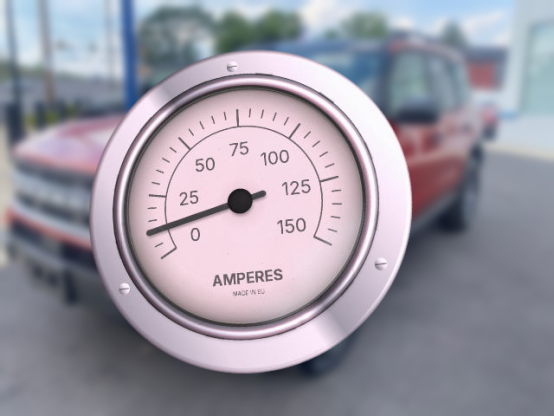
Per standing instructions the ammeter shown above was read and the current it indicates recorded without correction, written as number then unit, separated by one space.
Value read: 10 A
